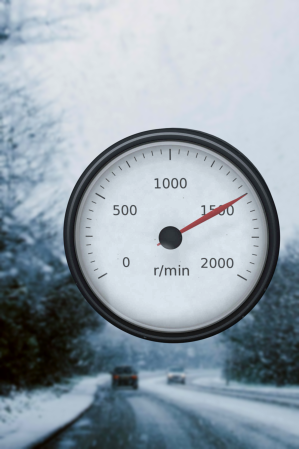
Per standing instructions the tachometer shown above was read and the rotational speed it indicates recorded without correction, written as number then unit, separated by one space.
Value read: 1500 rpm
